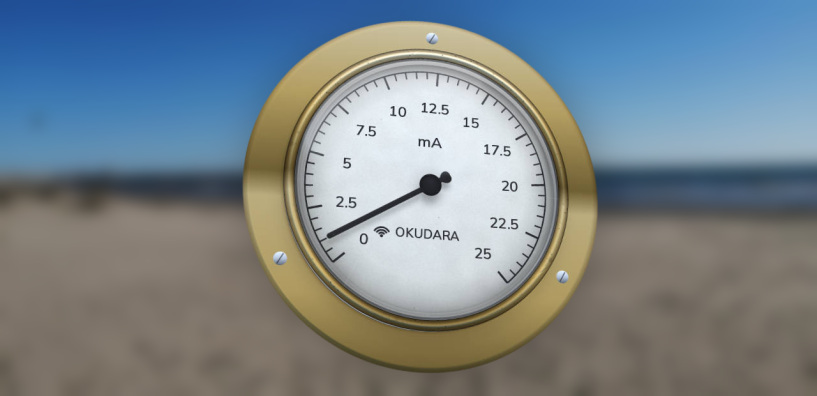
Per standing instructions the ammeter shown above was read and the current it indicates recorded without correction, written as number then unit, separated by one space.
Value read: 1 mA
